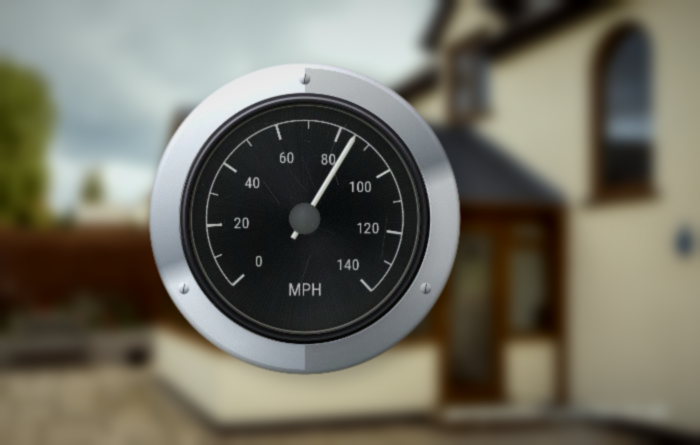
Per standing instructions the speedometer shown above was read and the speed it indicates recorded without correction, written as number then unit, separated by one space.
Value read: 85 mph
